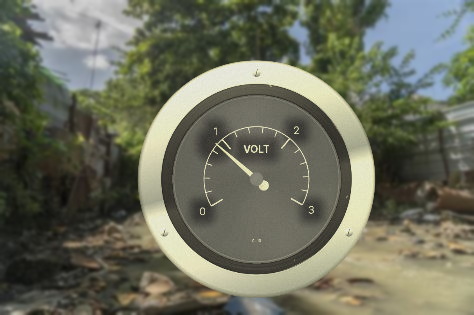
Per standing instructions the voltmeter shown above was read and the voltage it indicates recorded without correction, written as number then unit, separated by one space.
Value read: 0.9 V
